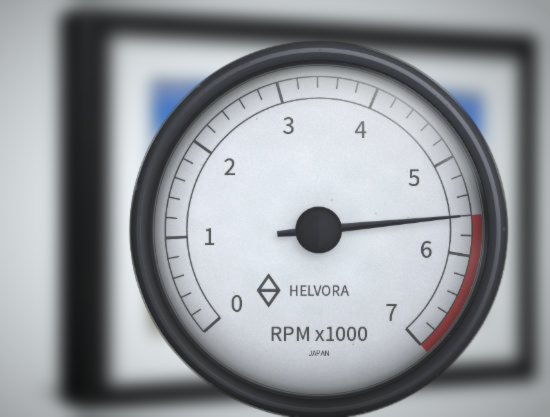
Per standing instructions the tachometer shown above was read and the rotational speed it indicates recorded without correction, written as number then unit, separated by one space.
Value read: 5600 rpm
